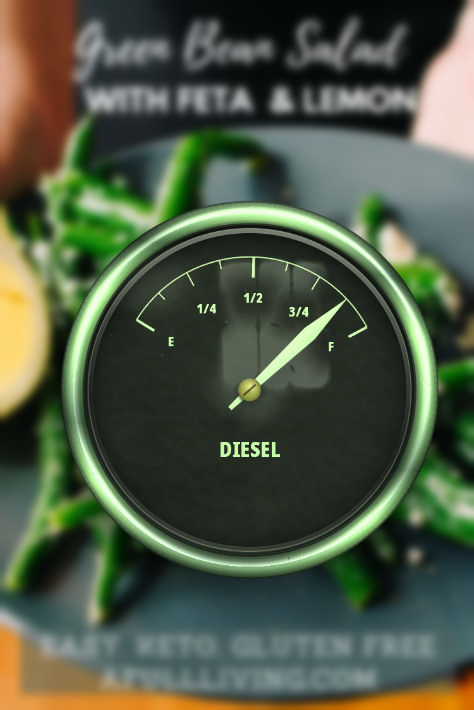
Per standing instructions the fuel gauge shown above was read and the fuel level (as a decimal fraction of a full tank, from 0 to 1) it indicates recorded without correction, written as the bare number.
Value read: 0.875
